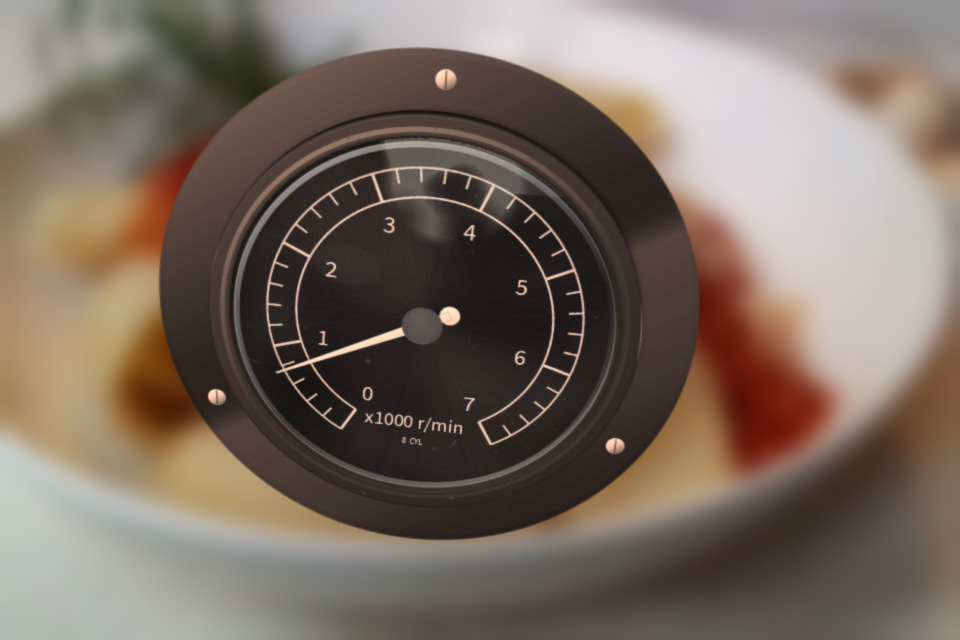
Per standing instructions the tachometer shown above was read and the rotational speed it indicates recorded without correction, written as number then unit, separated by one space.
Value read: 800 rpm
